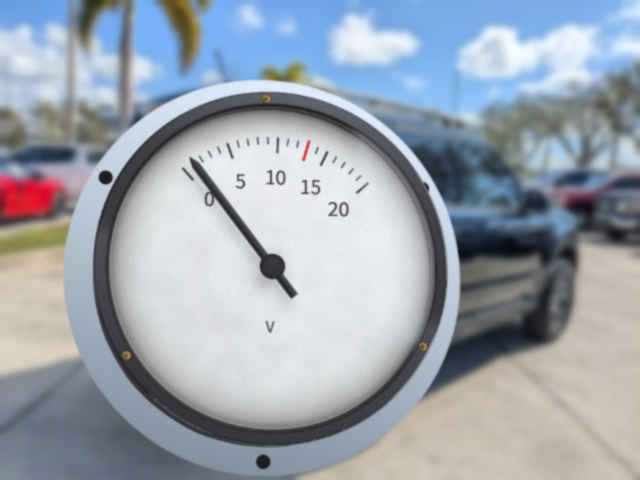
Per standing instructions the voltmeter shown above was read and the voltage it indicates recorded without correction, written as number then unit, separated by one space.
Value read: 1 V
